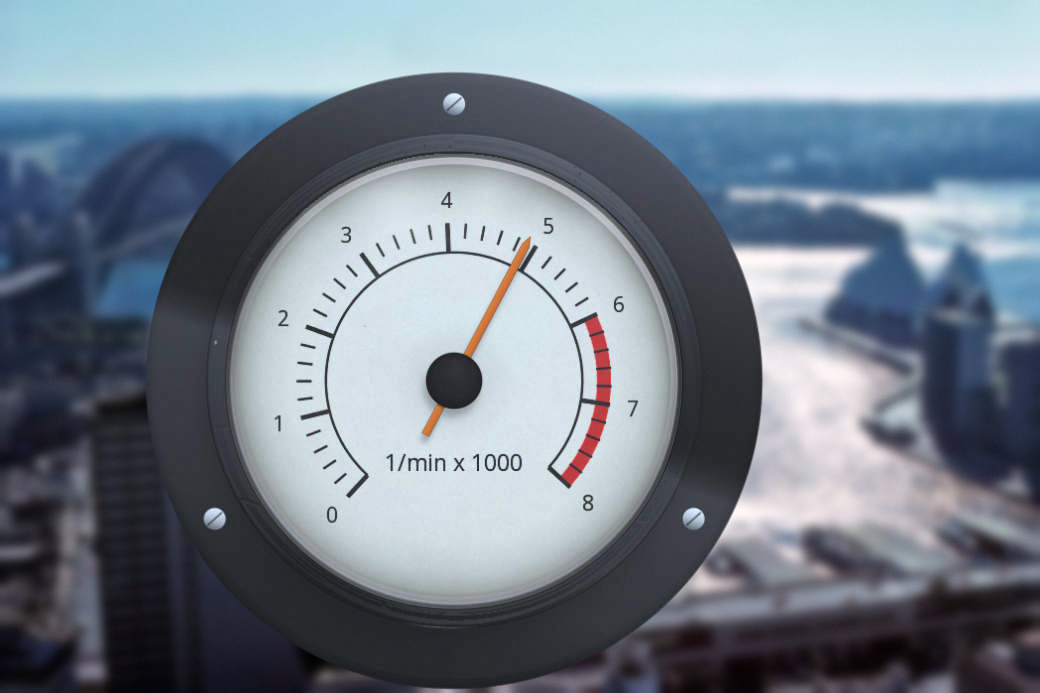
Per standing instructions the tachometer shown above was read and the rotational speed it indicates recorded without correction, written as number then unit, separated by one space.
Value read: 4900 rpm
